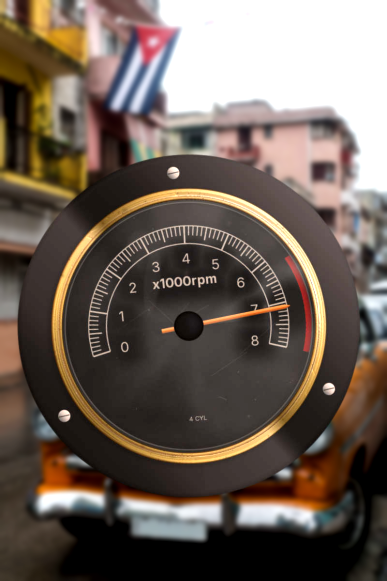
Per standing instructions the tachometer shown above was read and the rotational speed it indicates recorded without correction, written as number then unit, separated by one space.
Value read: 7100 rpm
